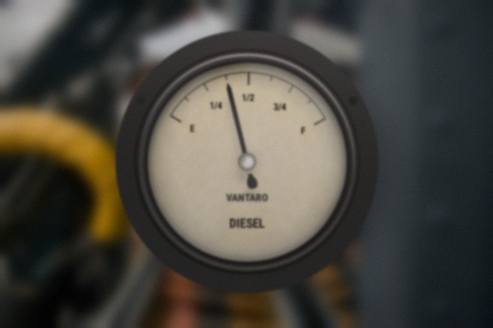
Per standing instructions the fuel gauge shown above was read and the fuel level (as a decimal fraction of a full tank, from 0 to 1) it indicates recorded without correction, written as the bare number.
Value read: 0.375
